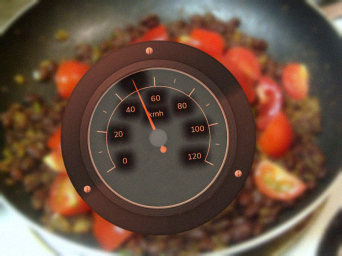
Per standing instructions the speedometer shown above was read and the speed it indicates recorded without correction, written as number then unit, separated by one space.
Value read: 50 km/h
